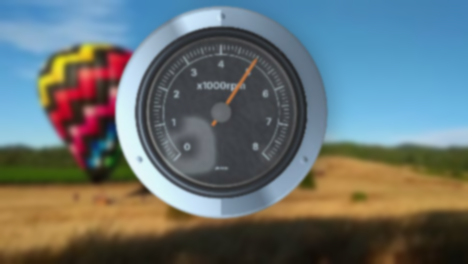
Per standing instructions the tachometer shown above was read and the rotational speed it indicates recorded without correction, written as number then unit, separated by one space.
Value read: 5000 rpm
